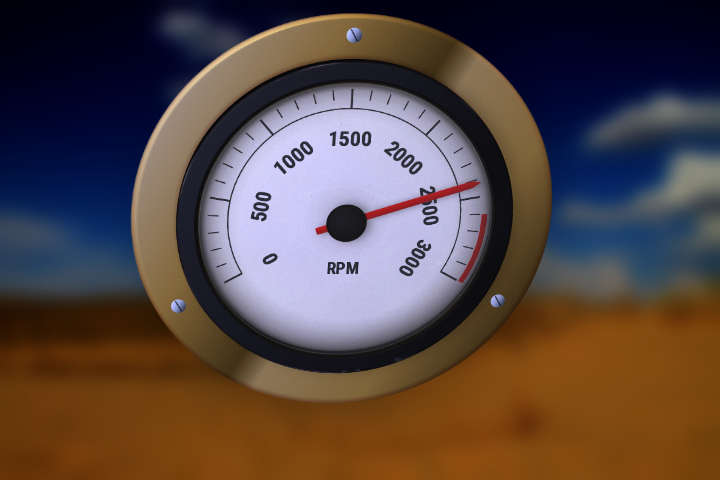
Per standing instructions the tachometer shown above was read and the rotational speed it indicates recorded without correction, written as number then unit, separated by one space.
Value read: 2400 rpm
